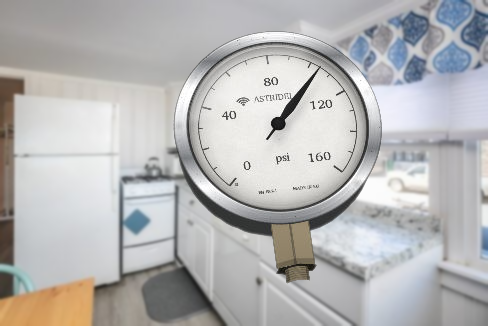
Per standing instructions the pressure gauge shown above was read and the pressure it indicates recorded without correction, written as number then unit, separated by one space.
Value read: 105 psi
